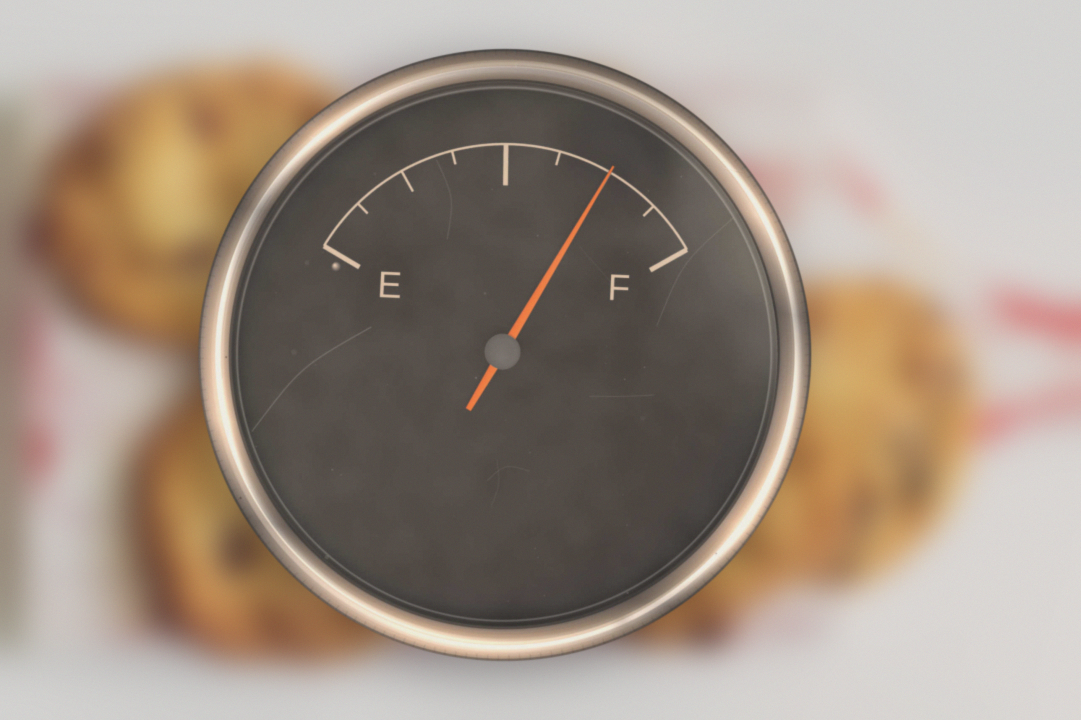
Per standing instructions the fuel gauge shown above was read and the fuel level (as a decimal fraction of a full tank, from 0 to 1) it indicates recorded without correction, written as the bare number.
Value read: 0.75
